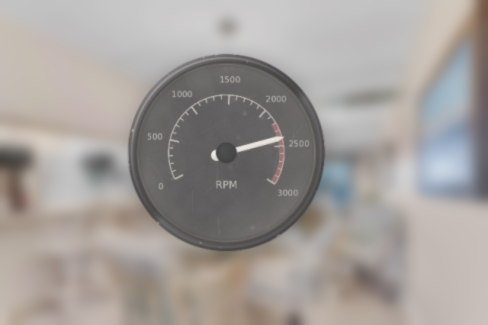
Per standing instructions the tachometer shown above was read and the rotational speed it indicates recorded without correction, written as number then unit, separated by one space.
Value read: 2400 rpm
